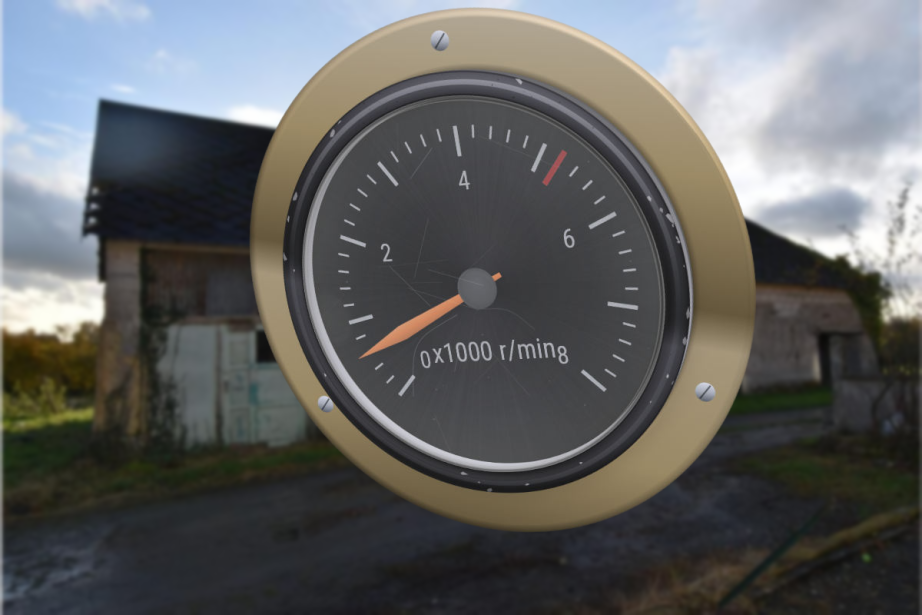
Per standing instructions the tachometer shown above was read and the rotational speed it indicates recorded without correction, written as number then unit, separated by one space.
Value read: 600 rpm
